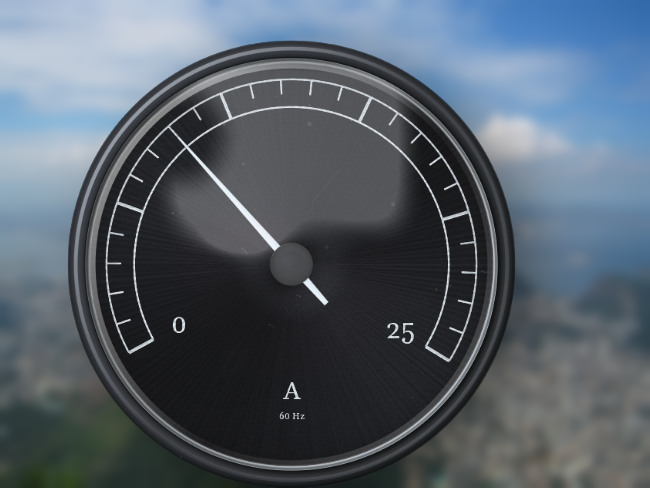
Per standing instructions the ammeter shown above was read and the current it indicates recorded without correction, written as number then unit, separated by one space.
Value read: 8 A
